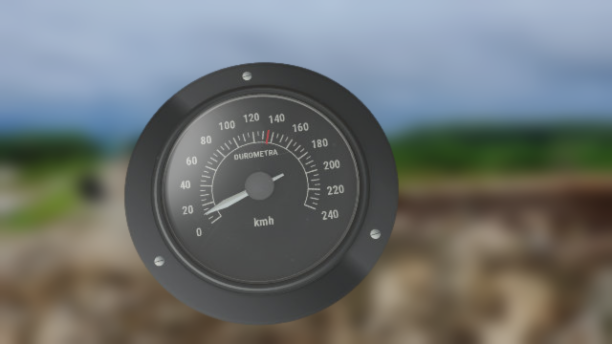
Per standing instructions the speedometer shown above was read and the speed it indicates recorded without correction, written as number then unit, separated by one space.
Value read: 10 km/h
